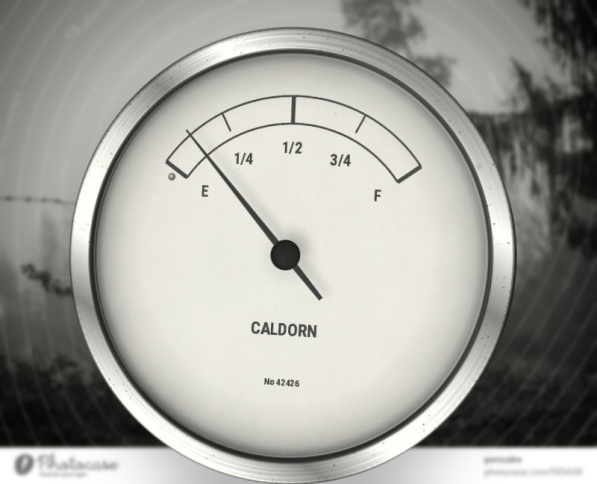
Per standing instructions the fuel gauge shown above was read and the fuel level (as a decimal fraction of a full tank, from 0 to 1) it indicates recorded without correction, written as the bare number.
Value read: 0.125
